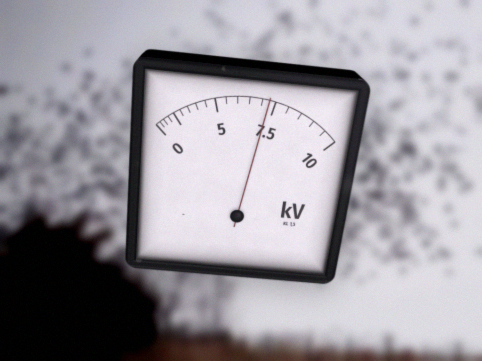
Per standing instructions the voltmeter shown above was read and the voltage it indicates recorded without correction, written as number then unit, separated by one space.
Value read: 7.25 kV
